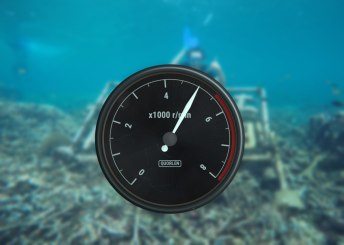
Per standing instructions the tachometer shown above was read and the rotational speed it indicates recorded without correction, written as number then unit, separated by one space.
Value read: 5000 rpm
